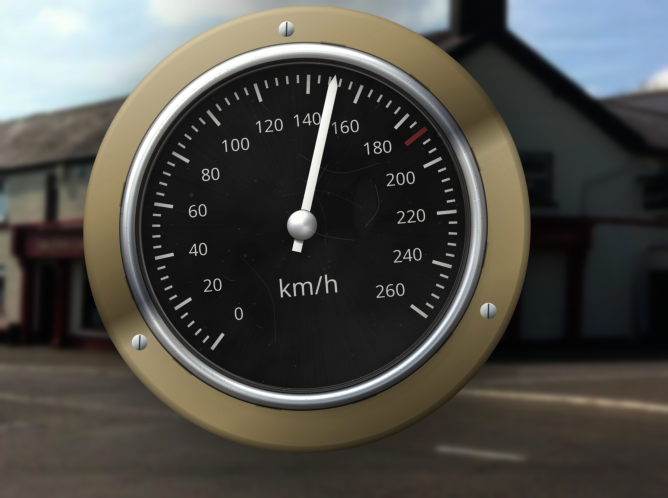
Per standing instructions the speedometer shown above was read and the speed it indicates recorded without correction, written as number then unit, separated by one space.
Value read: 150 km/h
